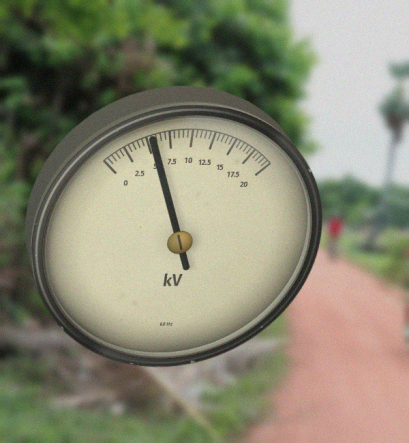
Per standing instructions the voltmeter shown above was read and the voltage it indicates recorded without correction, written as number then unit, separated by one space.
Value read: 5.5 kV
